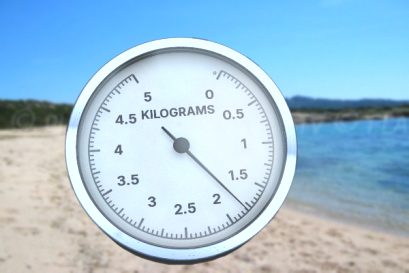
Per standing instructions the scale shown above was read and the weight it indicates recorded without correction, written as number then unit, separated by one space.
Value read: 1.8 kg
